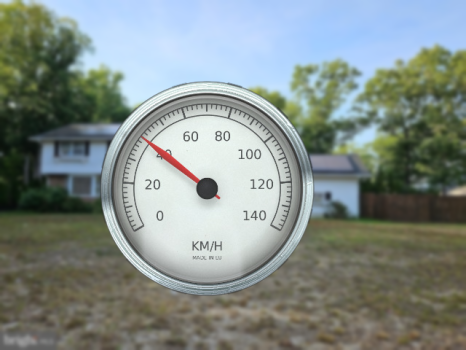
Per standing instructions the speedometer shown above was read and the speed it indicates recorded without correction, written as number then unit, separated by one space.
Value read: 40 km/h
